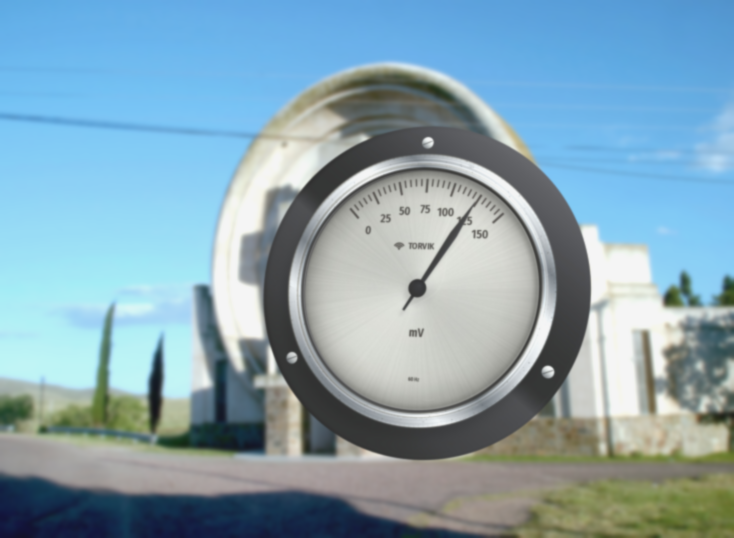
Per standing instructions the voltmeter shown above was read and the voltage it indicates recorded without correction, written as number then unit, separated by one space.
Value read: 125 mV
